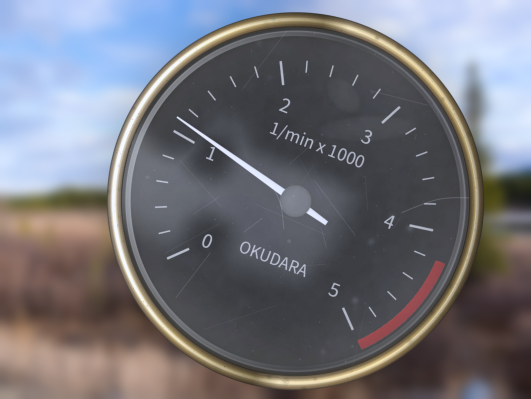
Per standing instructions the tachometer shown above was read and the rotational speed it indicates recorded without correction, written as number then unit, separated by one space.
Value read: 1100 rpm
